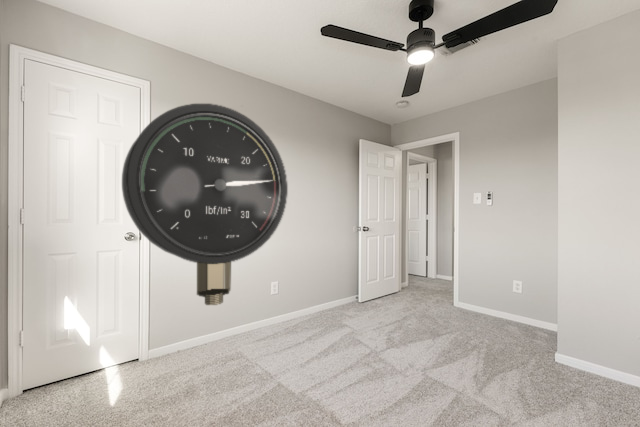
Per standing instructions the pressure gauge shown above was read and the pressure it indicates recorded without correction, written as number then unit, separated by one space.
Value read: 24 psi
